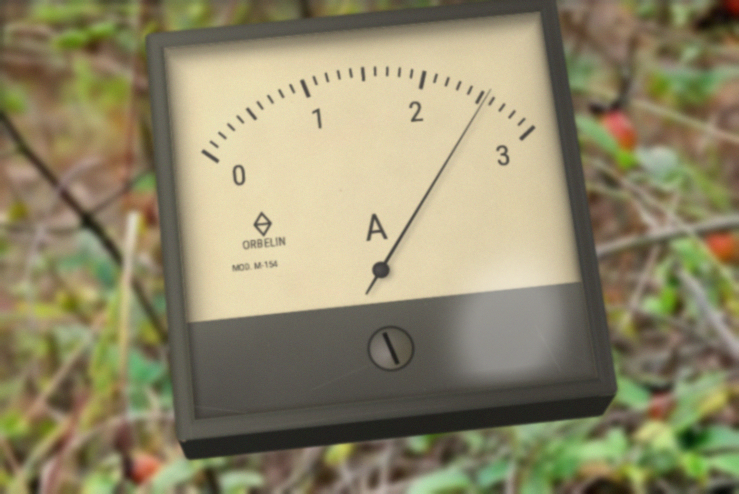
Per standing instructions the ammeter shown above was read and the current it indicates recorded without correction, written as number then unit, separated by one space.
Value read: 2.55 A
